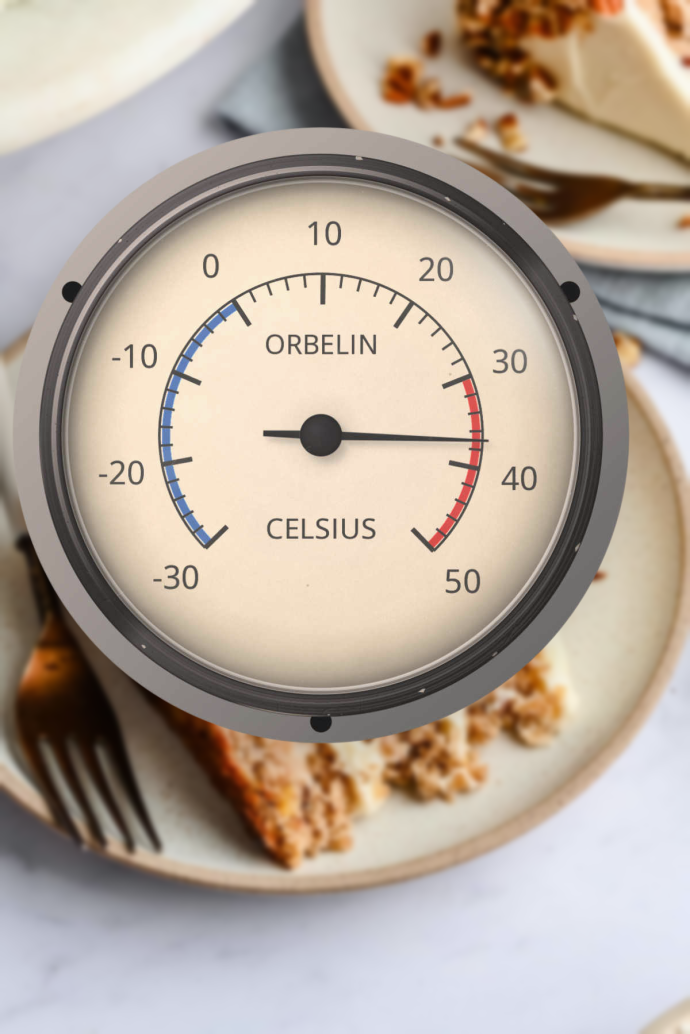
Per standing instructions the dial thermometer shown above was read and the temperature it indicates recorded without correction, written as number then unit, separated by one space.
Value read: 37 °C
